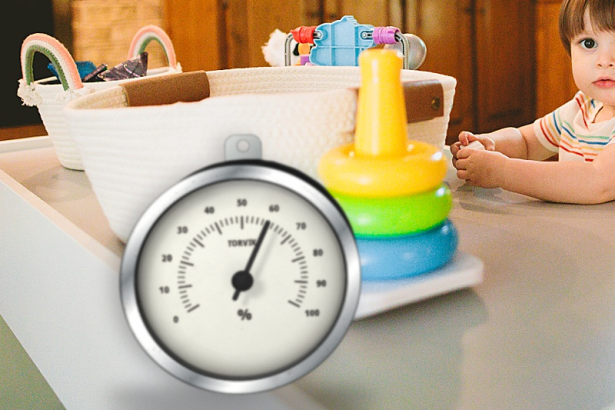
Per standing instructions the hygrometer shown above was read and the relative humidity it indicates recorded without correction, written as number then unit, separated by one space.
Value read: 60 %
